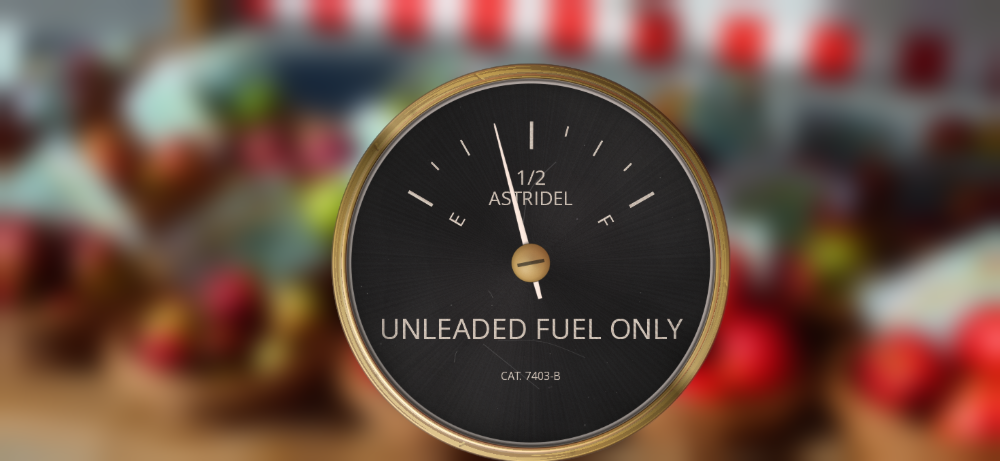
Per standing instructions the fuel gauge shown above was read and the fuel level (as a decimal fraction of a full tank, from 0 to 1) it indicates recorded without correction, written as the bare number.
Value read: 0.375
